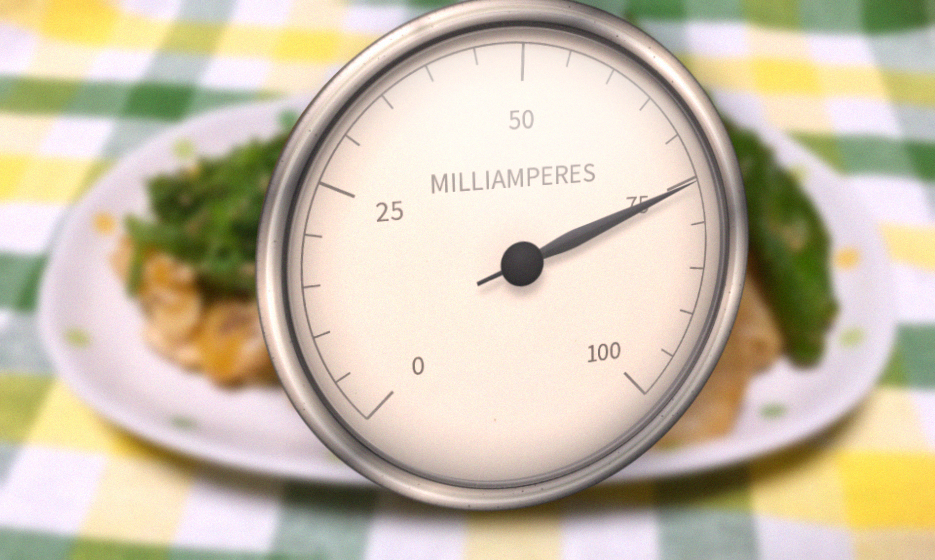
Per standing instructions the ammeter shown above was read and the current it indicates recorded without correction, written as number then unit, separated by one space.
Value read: 75 mA
